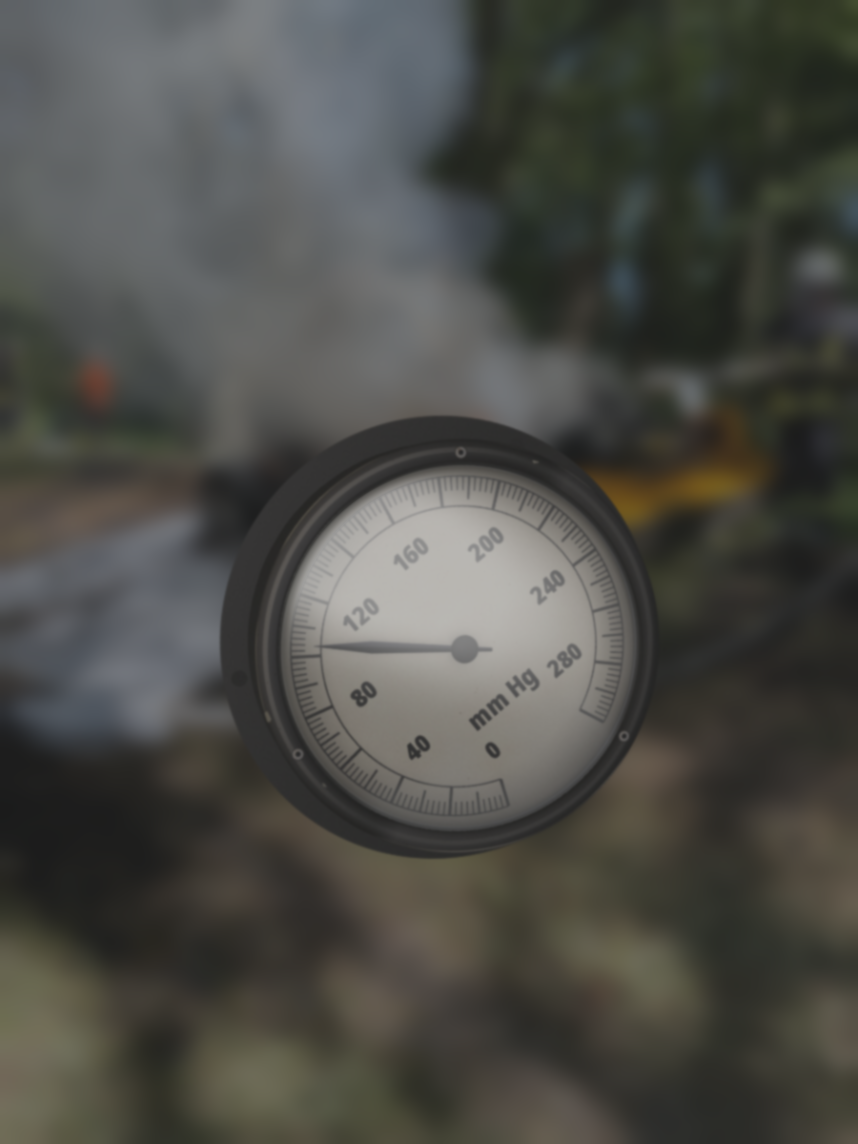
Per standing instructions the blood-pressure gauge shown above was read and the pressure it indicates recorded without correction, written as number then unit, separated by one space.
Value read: 104 mmHg
